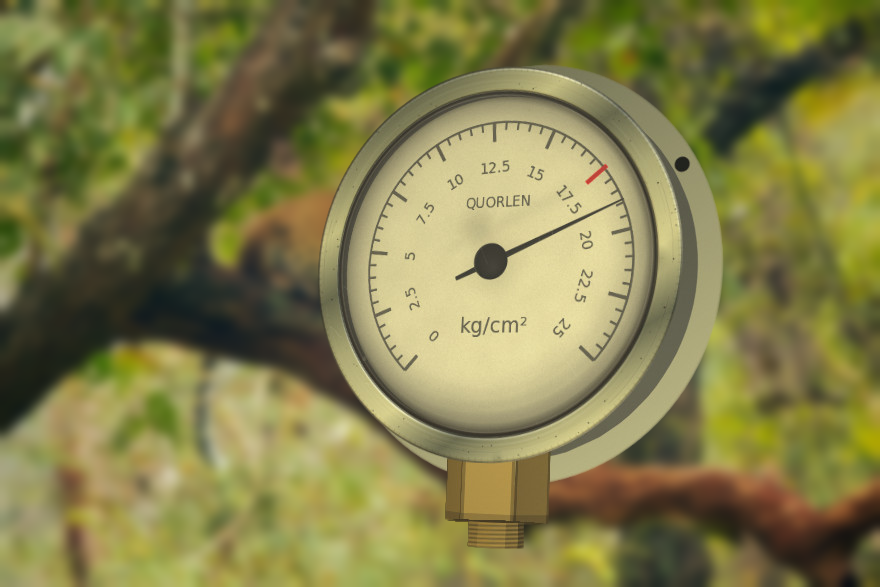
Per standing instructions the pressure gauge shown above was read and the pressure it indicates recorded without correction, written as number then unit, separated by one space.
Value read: 19 kg/cm²
